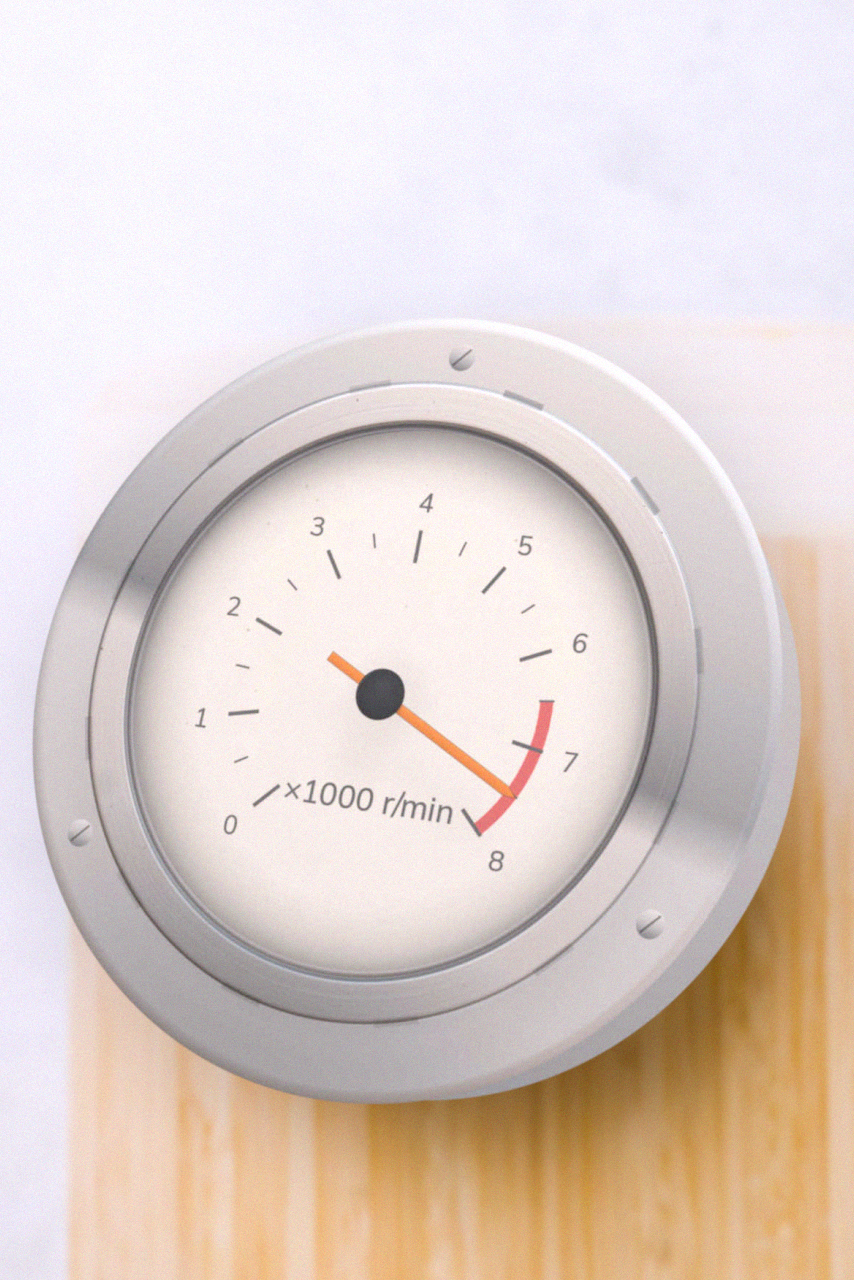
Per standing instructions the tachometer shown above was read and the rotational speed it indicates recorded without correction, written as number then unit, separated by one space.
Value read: 7500 rpm
